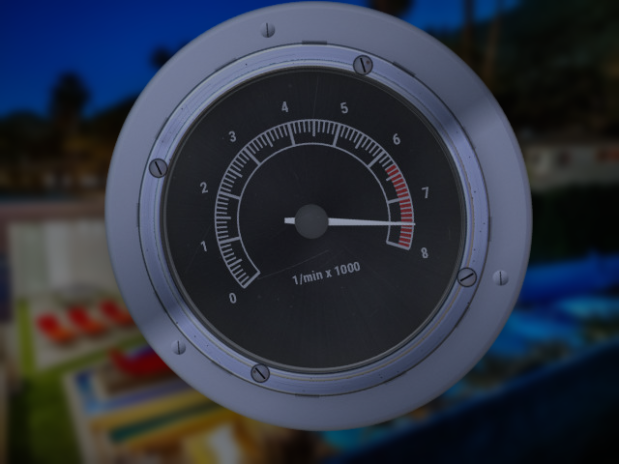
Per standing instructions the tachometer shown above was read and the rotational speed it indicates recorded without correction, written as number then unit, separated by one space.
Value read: 7500 rpm
